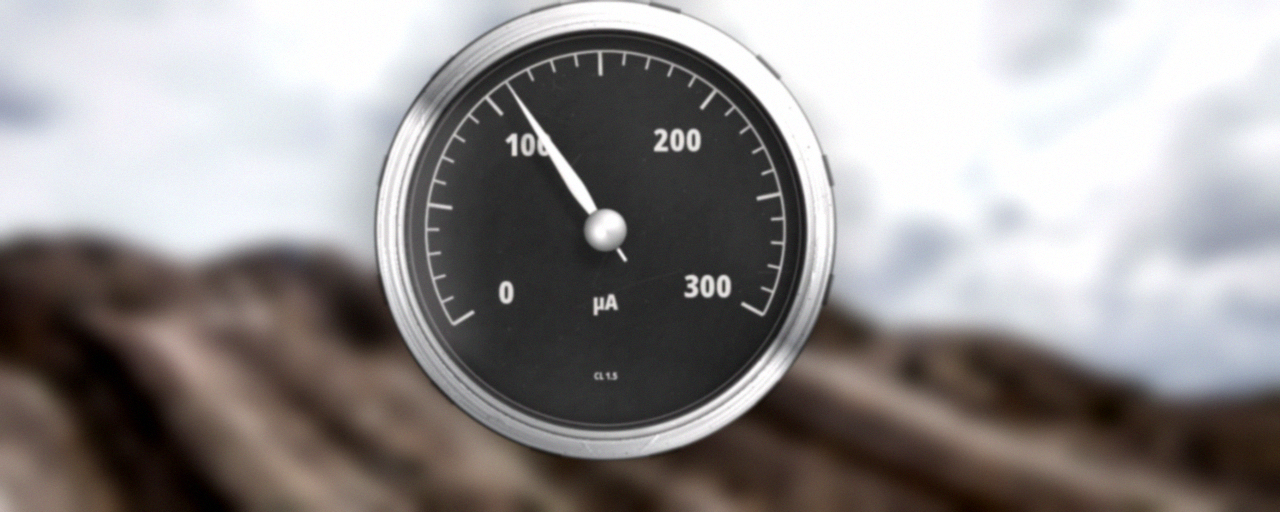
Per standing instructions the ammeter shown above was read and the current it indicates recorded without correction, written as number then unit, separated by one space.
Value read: 110 µA
